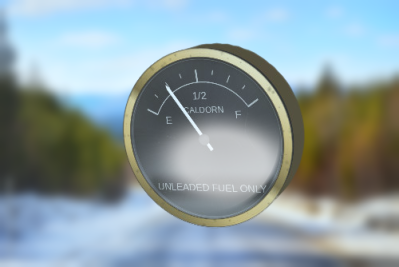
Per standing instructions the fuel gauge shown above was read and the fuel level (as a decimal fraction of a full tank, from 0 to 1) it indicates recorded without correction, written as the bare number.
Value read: 0.25
